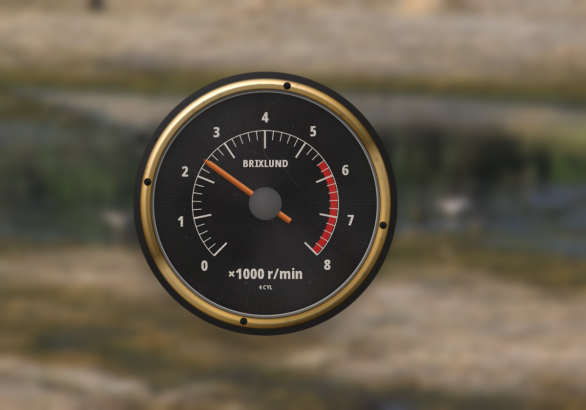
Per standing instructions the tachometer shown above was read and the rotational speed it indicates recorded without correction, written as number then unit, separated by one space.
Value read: 2400 rpm
